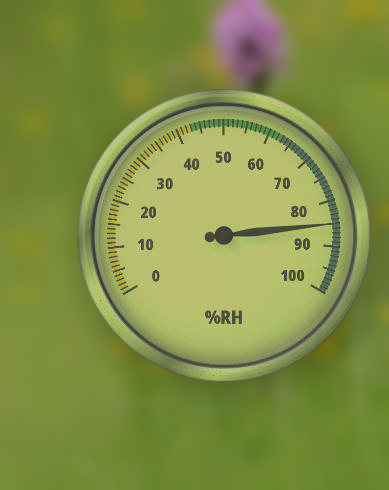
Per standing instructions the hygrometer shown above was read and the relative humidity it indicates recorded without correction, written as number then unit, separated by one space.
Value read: 85 %
